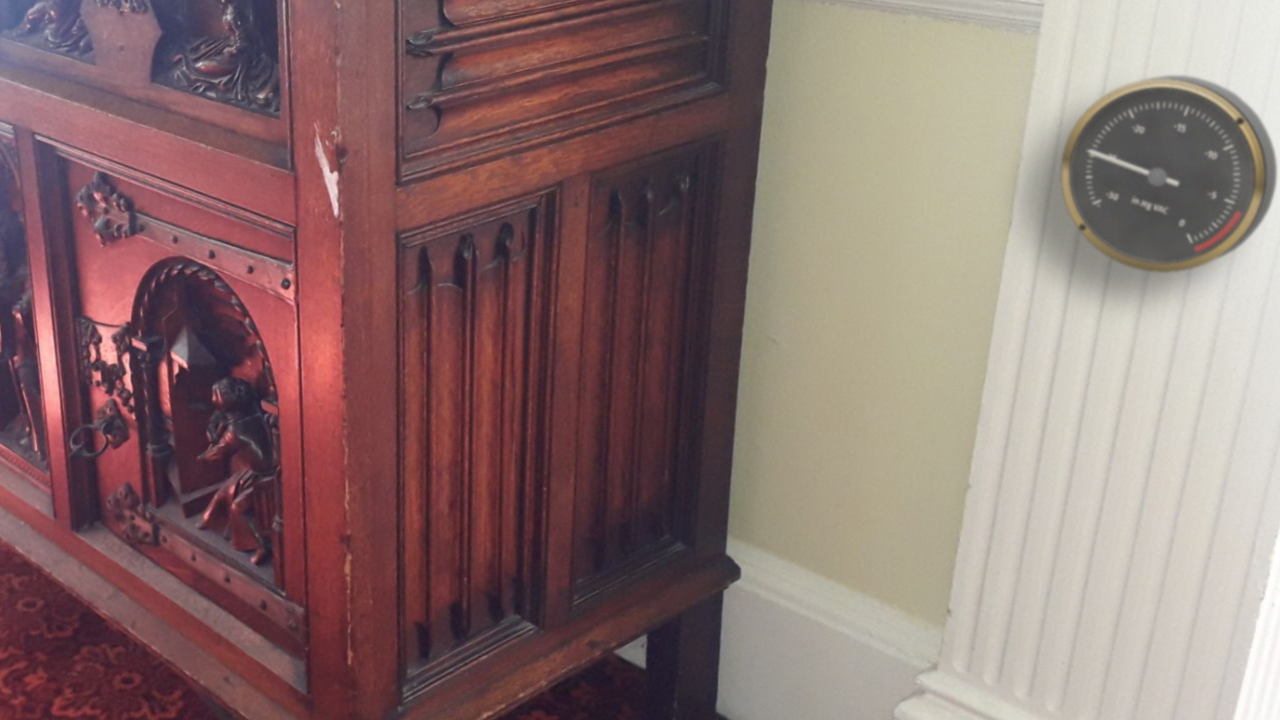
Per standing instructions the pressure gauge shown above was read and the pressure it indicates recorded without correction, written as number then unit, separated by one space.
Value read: -25 inHg
